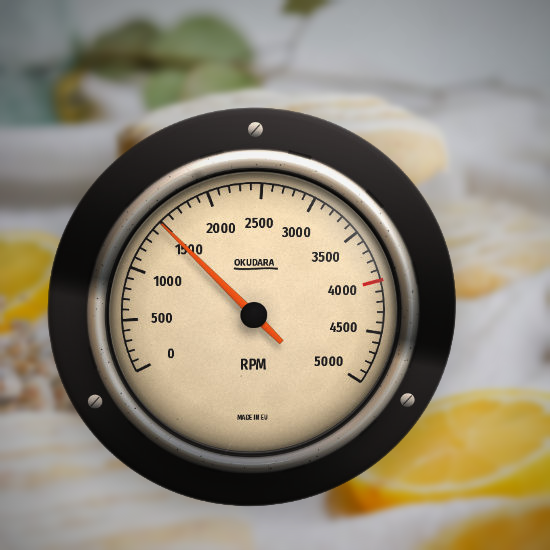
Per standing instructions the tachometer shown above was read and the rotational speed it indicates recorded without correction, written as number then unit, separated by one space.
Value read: 1500 rpm
